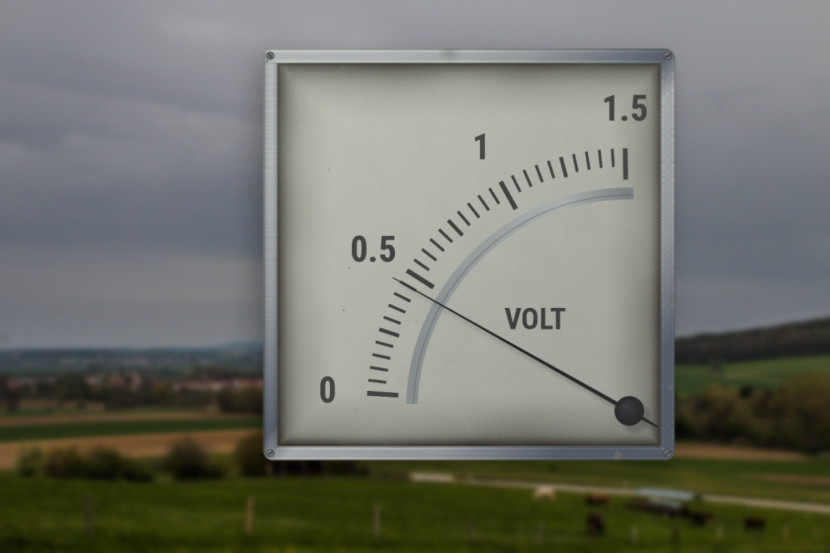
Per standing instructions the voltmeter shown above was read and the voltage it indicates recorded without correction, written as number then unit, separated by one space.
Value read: 0.45 V
